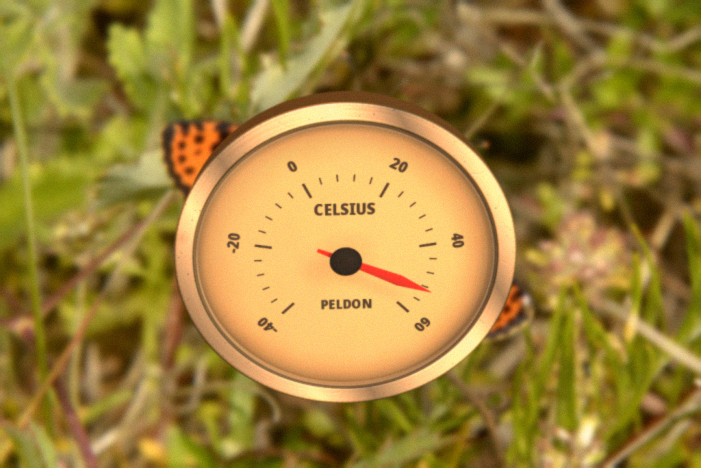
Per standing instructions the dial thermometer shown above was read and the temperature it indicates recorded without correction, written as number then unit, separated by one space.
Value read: 52 °C
